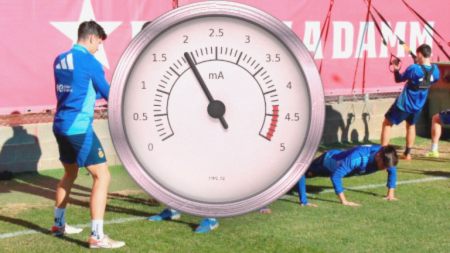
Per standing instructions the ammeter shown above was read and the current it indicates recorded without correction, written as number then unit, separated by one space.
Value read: 1.9 mA
